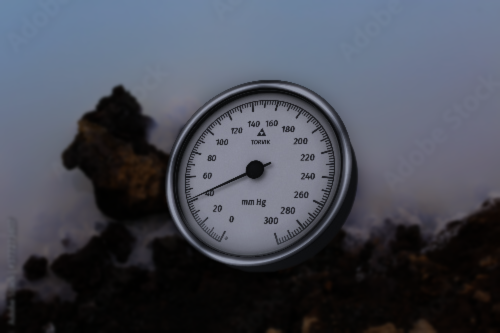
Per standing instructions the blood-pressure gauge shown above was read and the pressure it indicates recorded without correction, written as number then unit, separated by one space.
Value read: 40 mmHg
